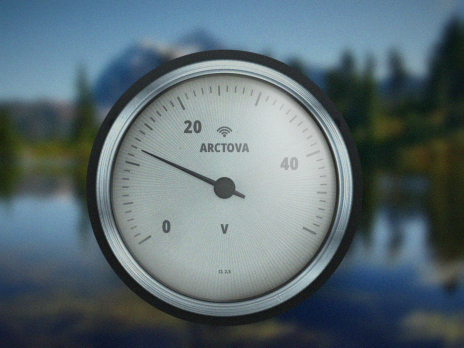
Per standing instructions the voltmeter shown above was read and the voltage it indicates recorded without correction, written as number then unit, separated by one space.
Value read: 12 V
